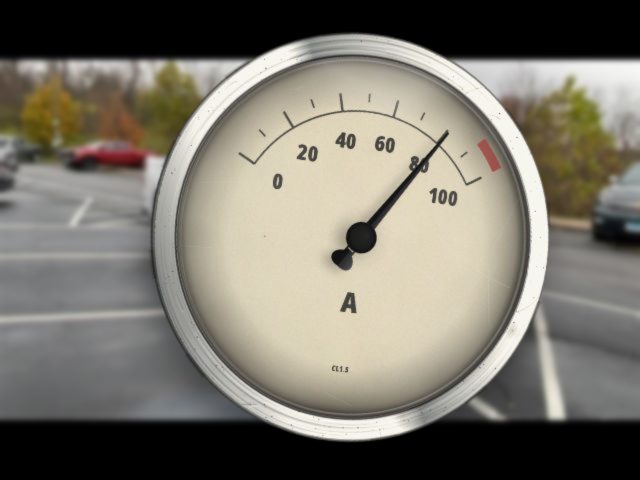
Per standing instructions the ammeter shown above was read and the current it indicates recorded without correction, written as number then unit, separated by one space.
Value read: 80 A
